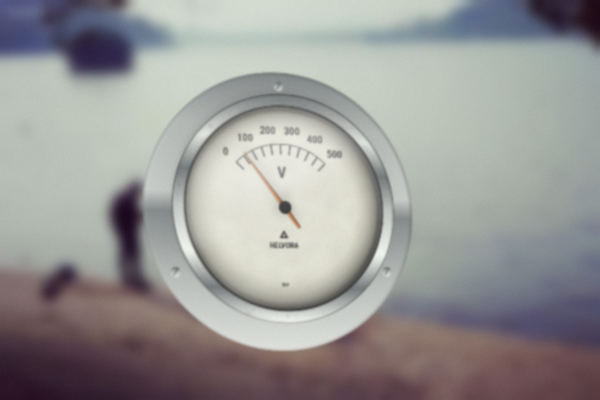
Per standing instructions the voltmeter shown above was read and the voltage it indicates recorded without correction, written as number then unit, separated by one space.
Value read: 50 V
